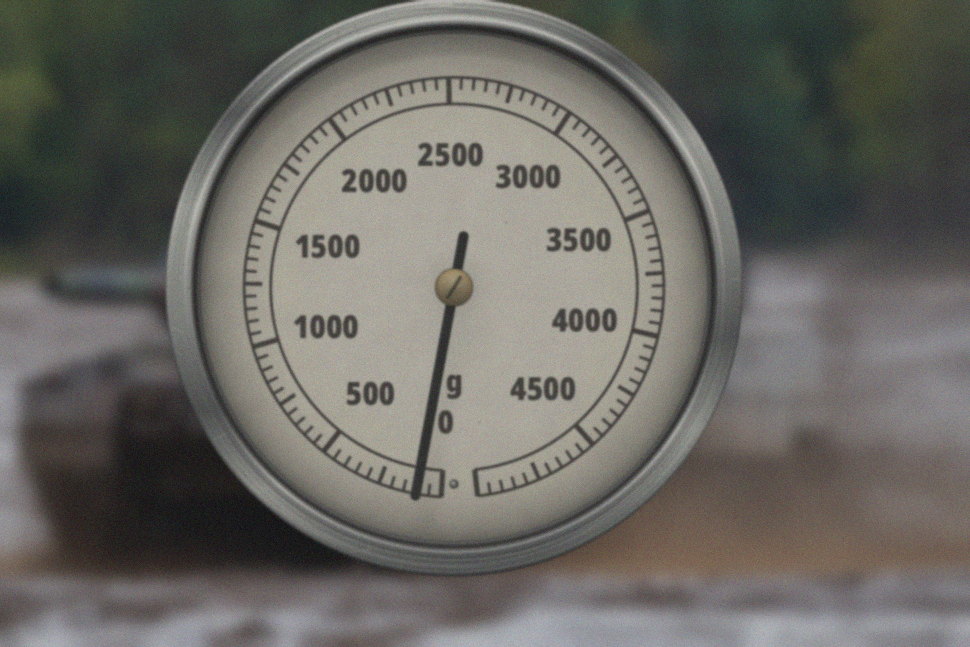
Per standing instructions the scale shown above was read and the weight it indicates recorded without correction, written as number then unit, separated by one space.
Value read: 100 g
